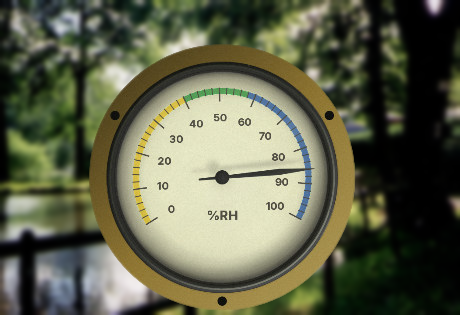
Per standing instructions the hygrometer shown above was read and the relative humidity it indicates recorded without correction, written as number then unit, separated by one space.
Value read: 86 %
